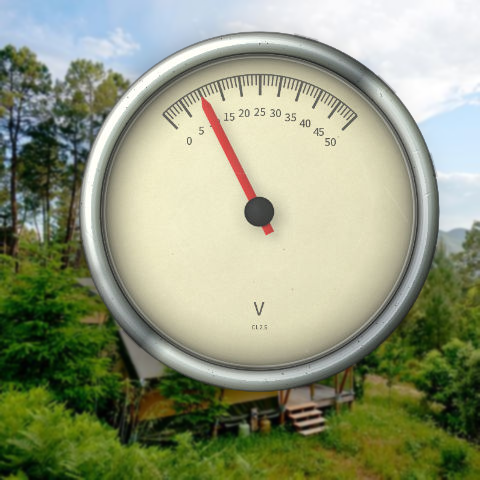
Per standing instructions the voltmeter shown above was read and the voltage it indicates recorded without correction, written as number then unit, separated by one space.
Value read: 10 V
